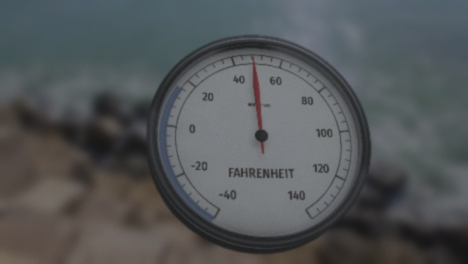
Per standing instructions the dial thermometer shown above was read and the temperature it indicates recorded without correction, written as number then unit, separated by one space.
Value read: 48 °F
